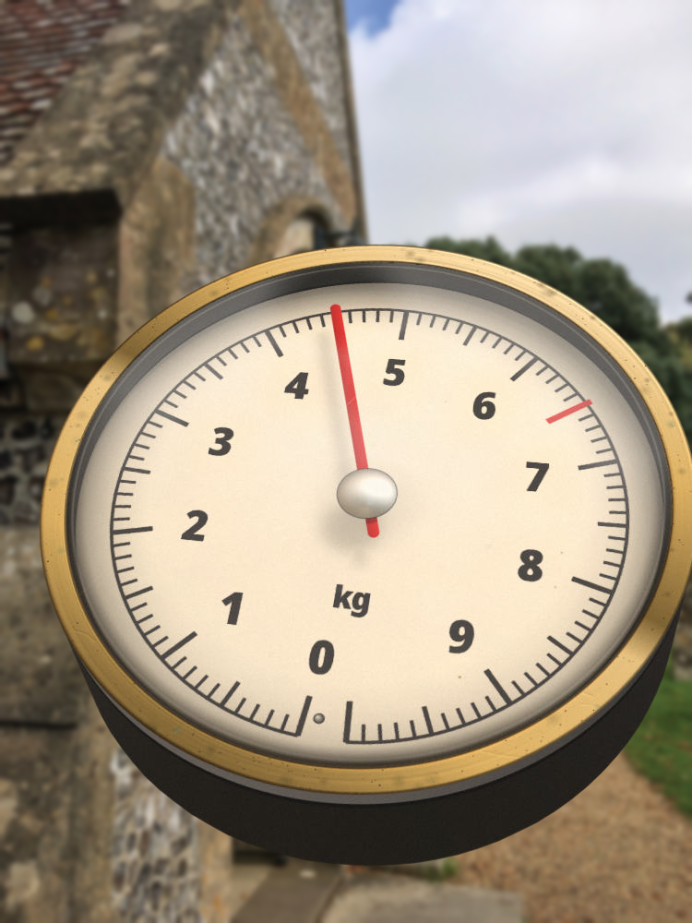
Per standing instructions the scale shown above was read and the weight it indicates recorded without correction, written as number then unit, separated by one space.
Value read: 4.5 kg
